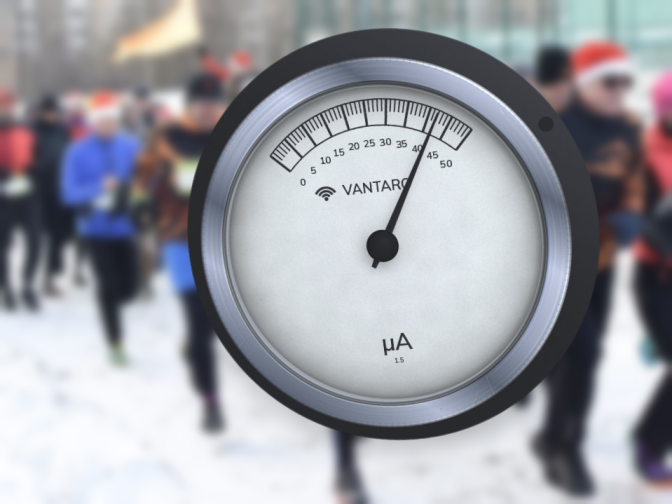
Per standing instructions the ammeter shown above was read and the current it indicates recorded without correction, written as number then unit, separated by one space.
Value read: 42 µA
